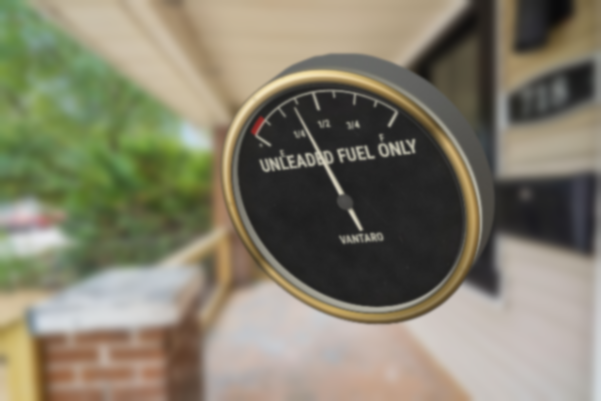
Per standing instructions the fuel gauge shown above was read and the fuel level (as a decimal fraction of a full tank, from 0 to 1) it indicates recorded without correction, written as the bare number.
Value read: 0.375
